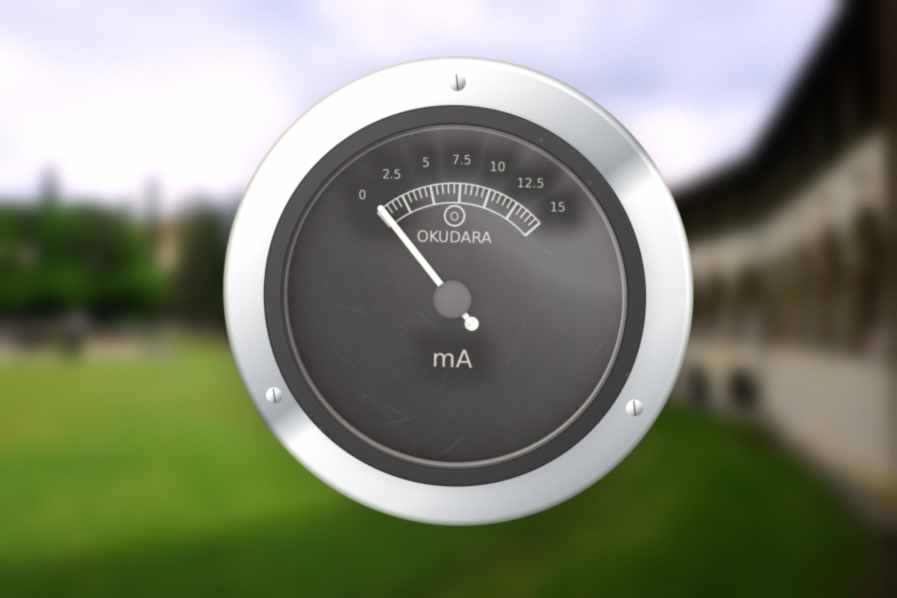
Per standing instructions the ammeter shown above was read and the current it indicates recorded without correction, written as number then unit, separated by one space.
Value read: 0.5 mA
